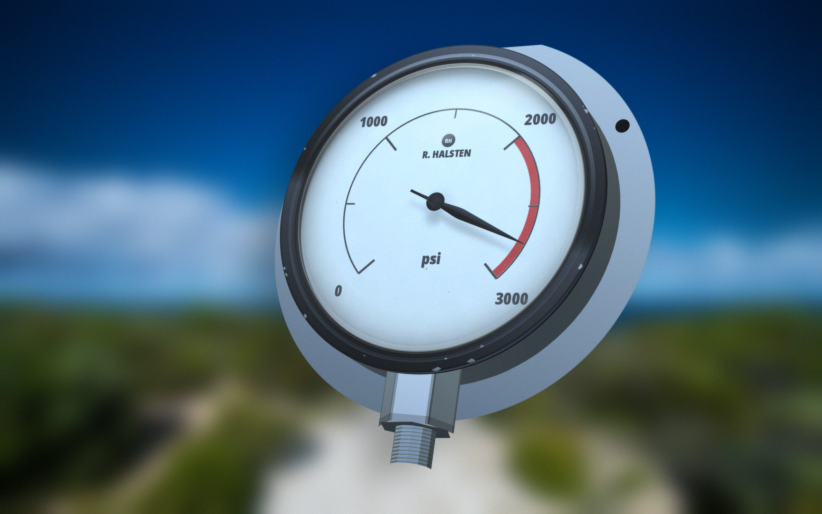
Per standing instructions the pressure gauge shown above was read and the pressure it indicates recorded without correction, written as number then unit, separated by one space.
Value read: 2750 psi
